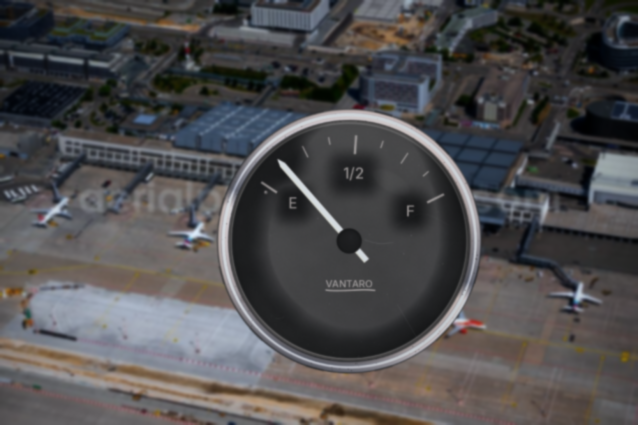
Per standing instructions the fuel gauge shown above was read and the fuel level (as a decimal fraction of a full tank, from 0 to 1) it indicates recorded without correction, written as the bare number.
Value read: 0.125
